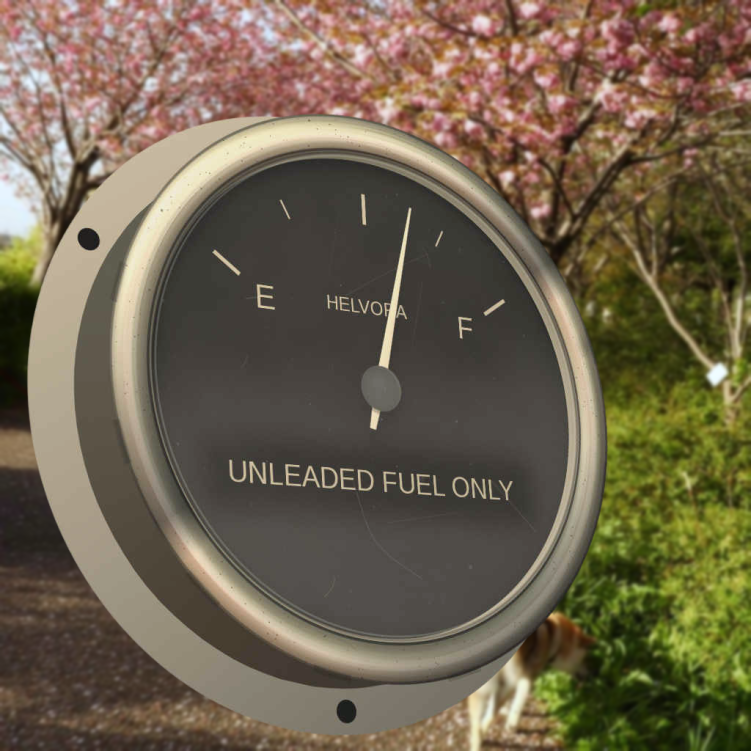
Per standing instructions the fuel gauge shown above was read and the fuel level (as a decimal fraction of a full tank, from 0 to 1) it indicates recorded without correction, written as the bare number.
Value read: 0.625
